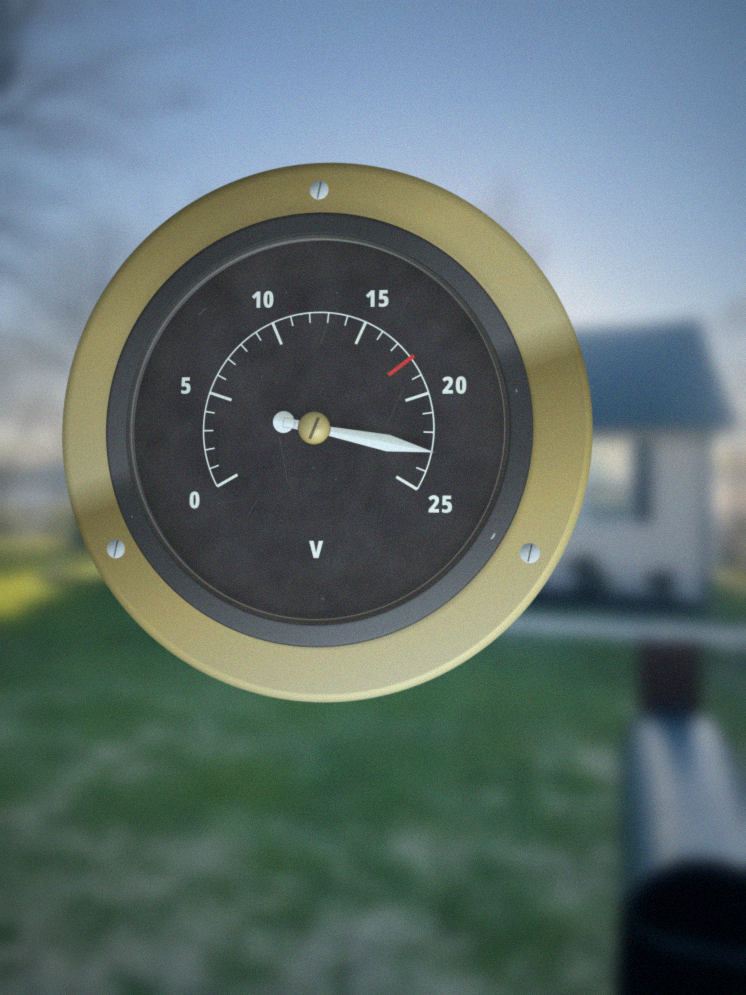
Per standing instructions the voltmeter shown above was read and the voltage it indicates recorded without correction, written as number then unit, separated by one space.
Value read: 23 V
